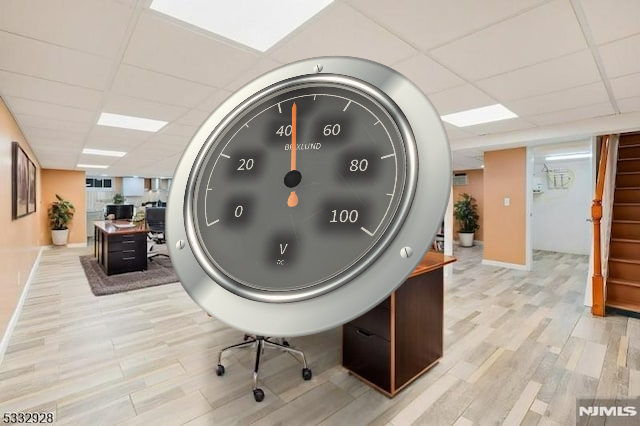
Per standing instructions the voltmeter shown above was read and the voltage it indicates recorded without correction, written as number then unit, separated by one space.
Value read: 45 V
